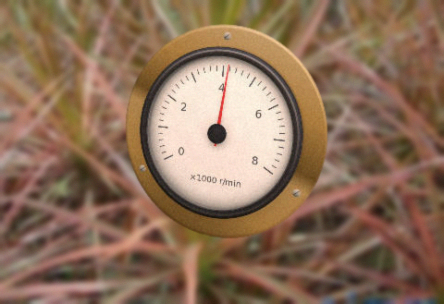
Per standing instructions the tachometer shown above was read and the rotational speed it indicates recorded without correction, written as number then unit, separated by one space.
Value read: 4200 rpm
